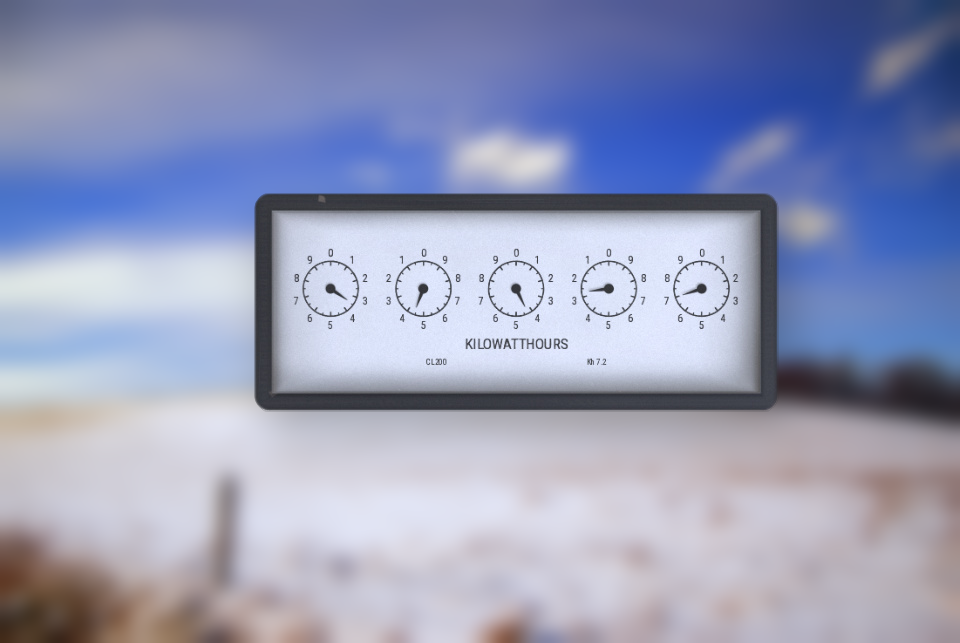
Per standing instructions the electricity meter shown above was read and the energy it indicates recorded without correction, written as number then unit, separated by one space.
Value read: 34427 kWh
